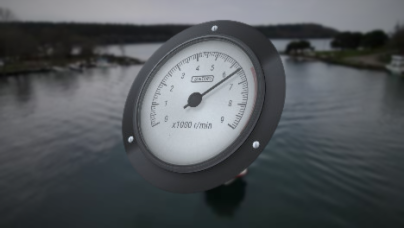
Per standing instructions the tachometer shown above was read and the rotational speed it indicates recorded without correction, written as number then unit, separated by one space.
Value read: 6500 rpm
